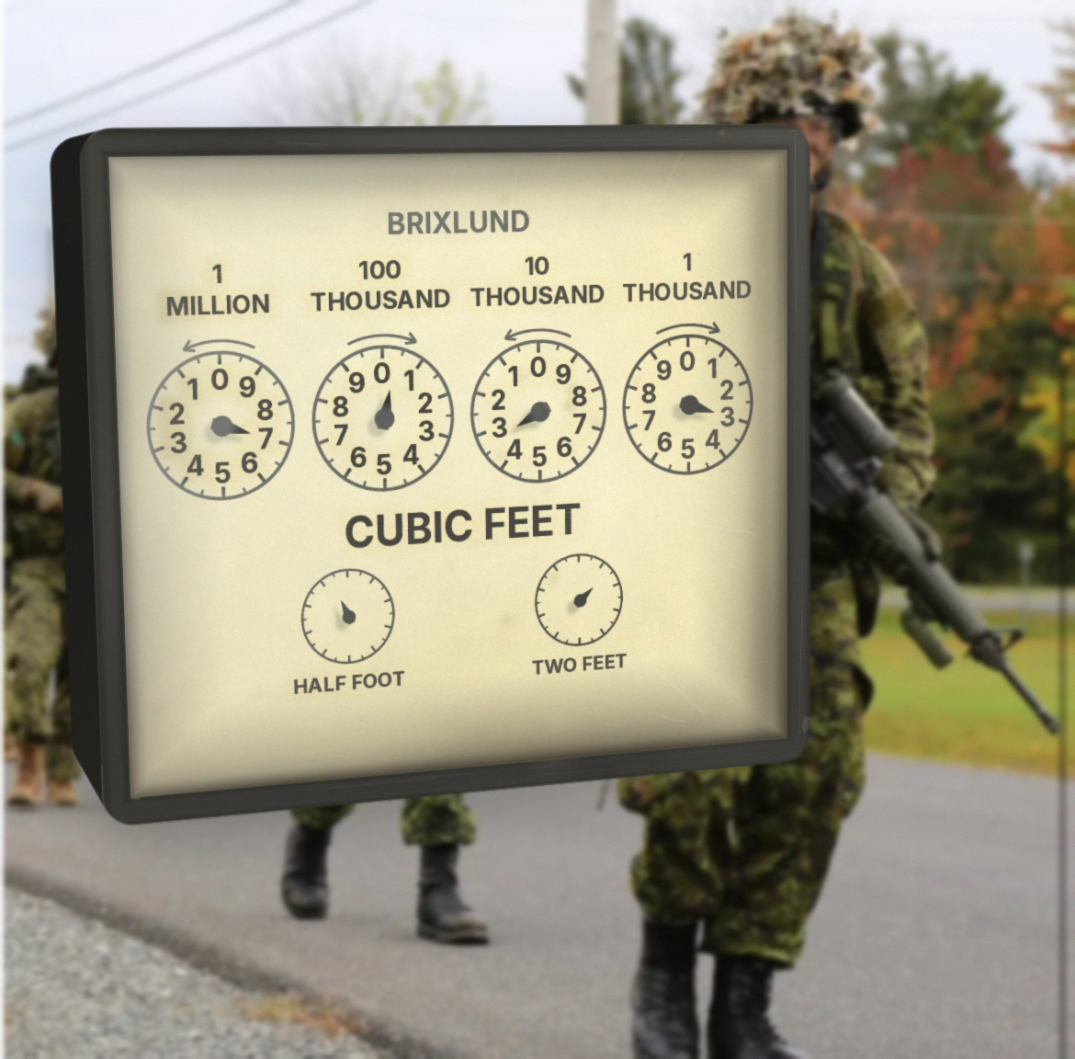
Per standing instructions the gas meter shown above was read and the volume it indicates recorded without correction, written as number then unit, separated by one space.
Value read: 703300 ft³
